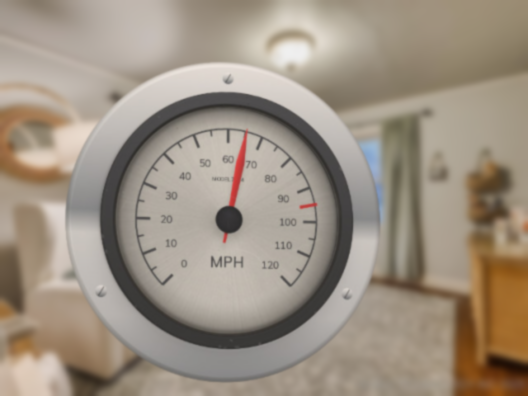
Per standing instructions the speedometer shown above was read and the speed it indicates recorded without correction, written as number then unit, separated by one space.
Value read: 65 mph
